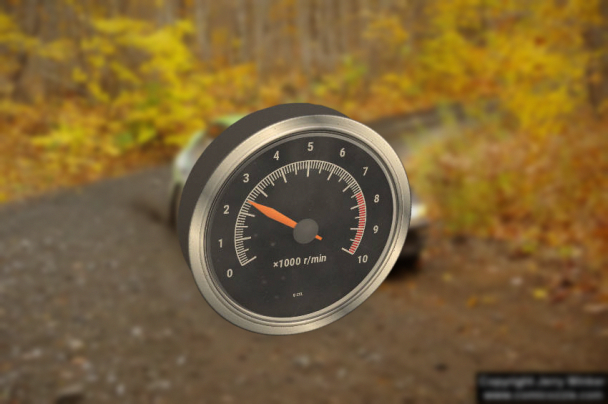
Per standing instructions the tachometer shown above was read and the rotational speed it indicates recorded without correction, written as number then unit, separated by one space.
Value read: 2500 rpm
